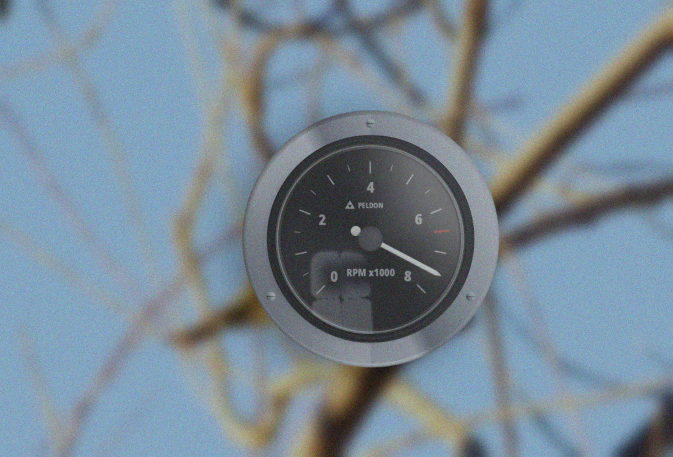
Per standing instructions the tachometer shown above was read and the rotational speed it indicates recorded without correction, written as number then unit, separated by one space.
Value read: 7500 rpm
